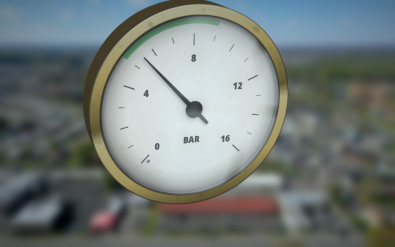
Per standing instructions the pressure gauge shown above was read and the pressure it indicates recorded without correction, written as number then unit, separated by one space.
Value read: 5.5 bar
